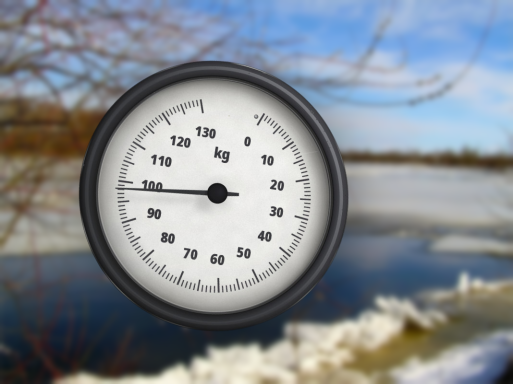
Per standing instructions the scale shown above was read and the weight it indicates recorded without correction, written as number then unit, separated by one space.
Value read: 98 kg
